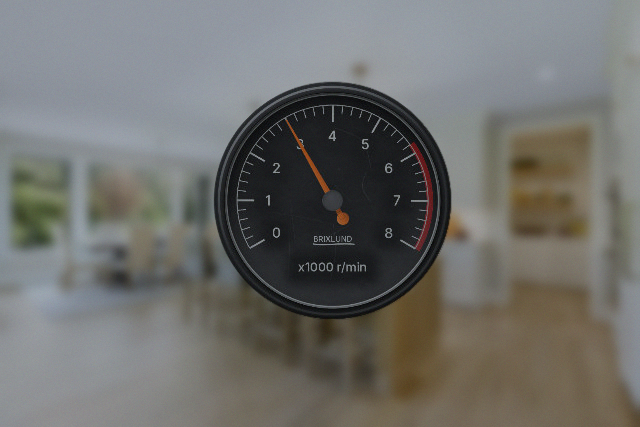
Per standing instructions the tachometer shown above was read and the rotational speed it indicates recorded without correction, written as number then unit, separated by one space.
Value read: 3000 rpm
